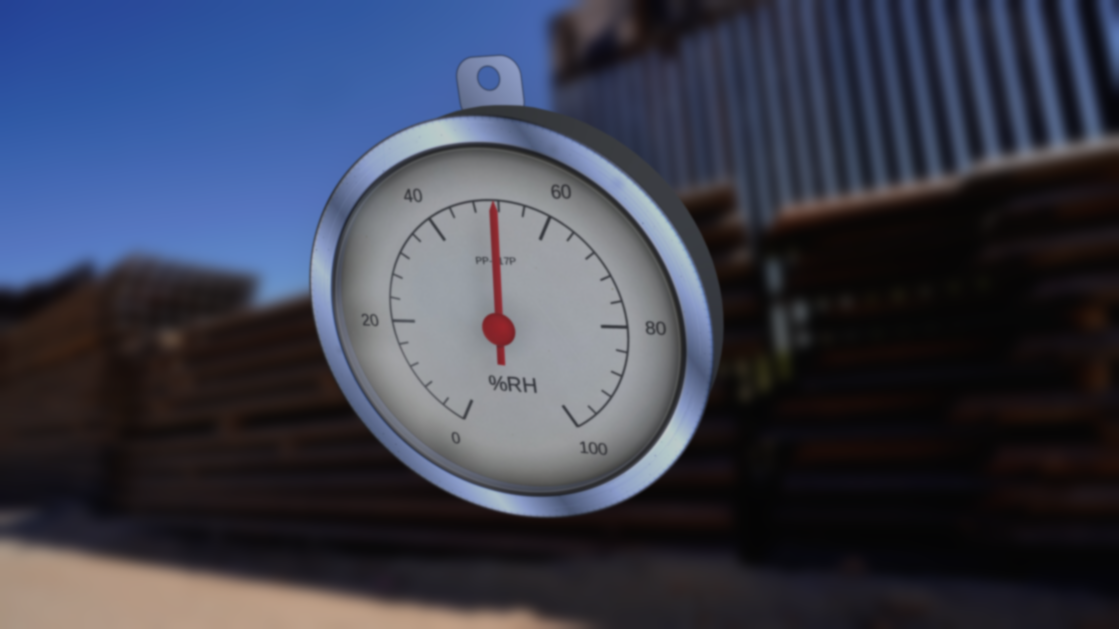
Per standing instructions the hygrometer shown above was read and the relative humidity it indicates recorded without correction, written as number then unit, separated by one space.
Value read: 52 %
